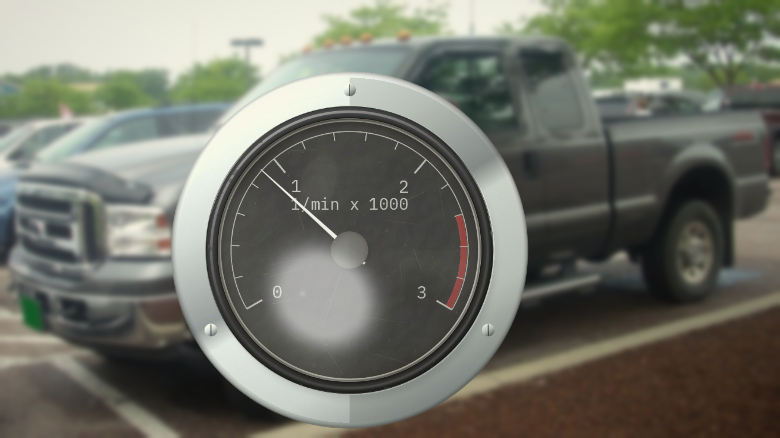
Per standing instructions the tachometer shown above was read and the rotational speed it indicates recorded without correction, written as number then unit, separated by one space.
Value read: 900 rpm
